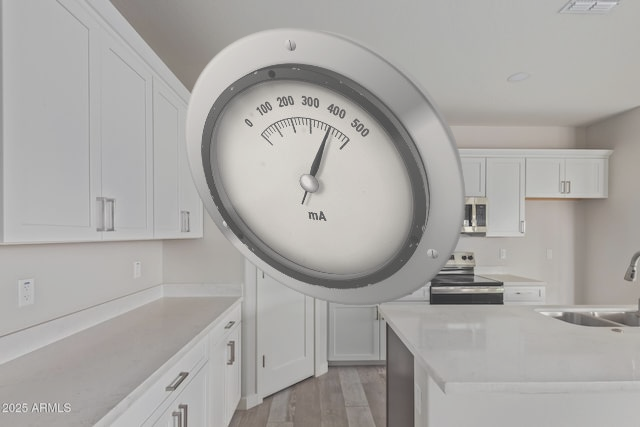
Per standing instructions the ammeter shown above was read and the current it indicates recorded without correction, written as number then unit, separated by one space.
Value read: 400 mA
